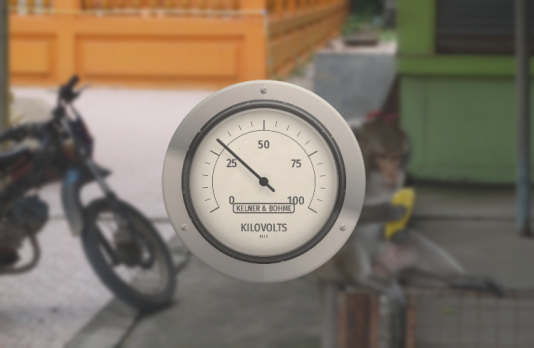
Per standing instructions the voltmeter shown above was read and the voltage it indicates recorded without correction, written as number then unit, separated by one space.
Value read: 30 kV
